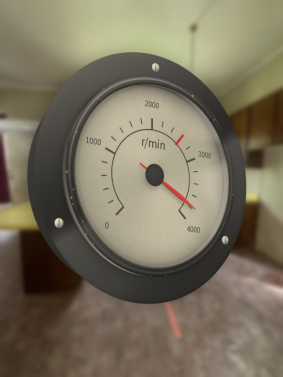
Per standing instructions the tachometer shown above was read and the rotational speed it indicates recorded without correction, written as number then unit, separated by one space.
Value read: 3800 rpm
